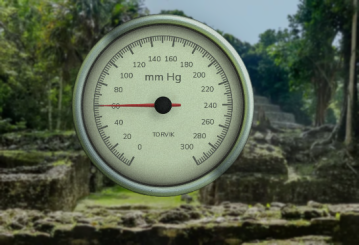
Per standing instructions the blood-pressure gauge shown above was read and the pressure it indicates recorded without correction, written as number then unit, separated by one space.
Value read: 60 mmHg
